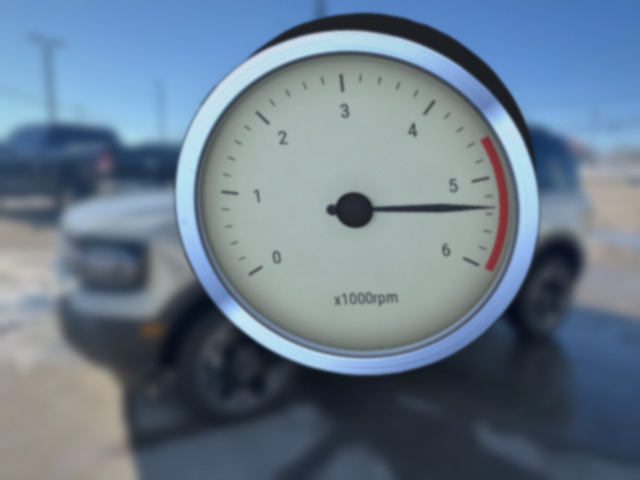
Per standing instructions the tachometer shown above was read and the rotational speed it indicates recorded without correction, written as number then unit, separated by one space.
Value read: 5300 rpm
